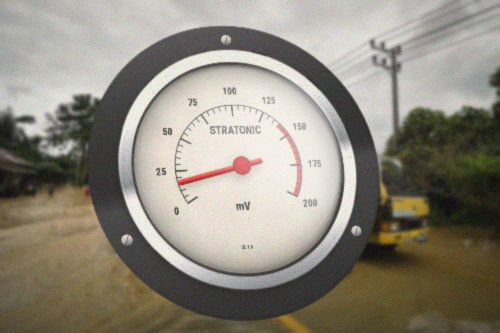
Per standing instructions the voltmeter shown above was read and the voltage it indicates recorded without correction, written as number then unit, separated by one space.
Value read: 15 mV
